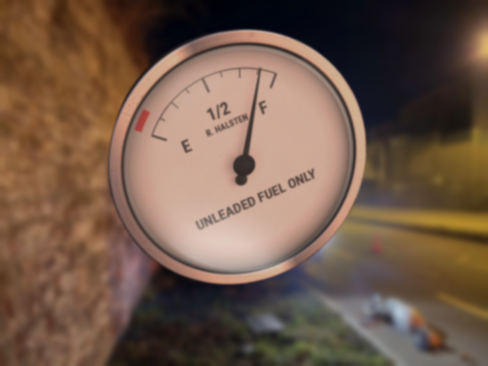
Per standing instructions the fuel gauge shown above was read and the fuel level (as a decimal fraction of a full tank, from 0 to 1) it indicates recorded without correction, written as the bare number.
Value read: 0.875
